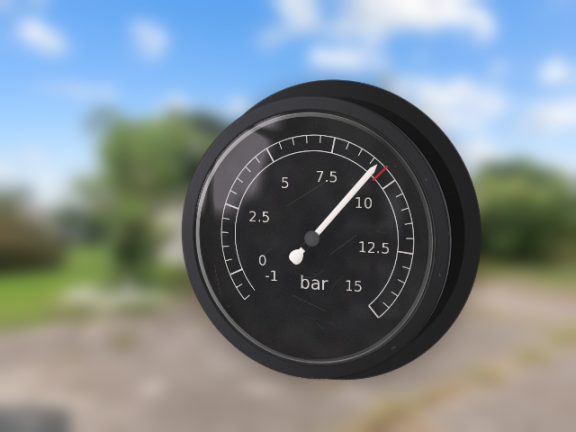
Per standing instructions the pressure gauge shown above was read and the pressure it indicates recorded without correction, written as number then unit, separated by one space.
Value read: 9.25 bar
